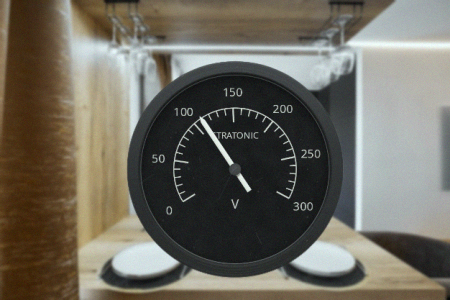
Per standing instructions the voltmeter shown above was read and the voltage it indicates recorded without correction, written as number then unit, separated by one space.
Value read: 110 V
